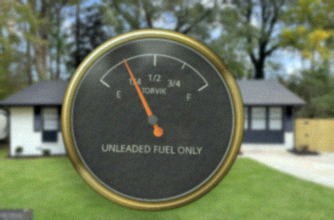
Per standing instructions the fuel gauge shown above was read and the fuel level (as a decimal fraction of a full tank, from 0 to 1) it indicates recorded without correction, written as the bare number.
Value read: 0.25
